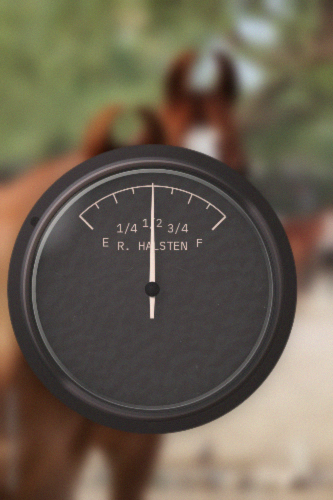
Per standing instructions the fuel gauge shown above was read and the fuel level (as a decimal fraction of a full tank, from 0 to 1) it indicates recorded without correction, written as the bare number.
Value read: 0.5
